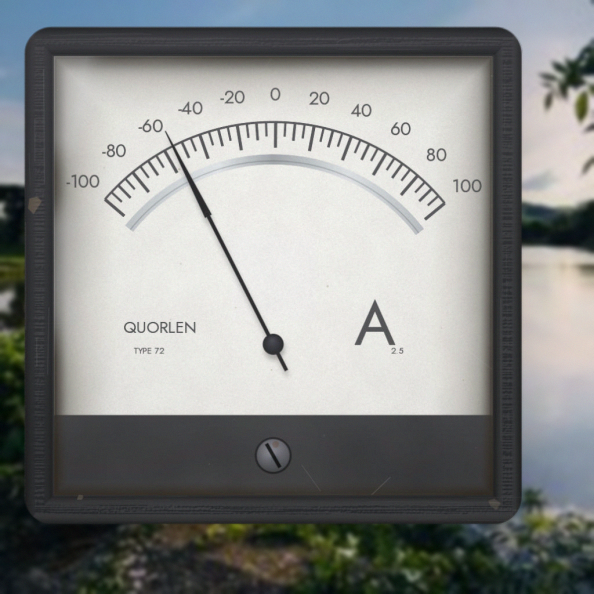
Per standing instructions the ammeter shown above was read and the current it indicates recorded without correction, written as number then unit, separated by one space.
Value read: -55 A
